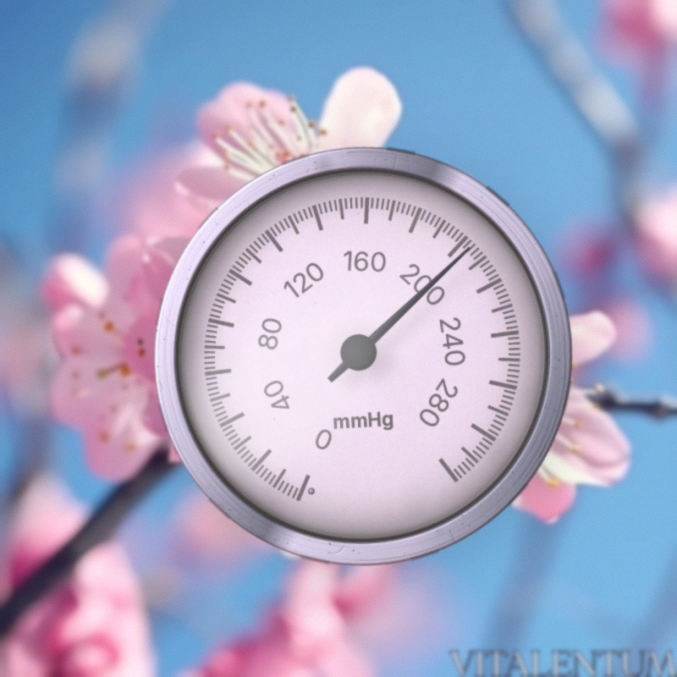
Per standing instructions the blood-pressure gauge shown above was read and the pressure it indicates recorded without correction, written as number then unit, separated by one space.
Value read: 204 mmHg
